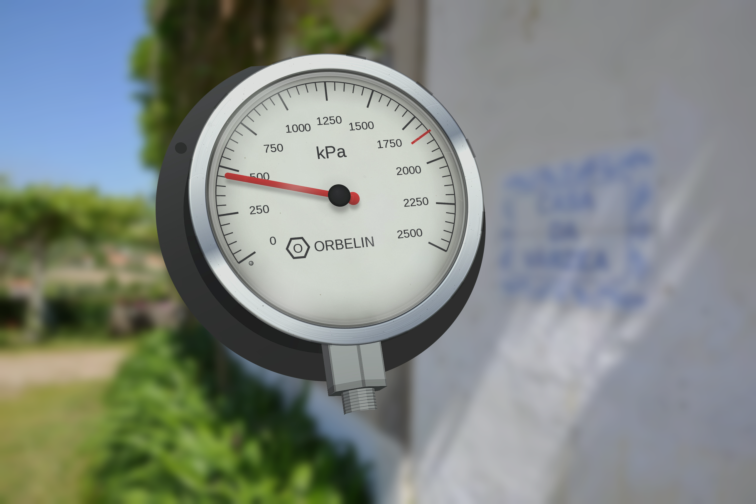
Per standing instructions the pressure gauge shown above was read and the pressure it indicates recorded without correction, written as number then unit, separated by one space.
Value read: 450 kPa
